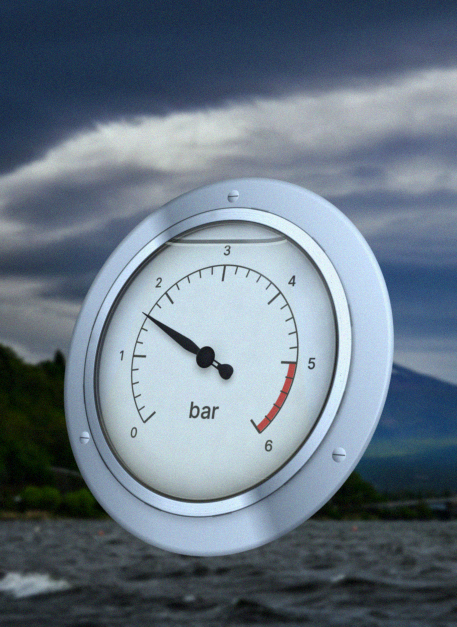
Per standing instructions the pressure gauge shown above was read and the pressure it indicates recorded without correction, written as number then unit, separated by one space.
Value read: 1.6 bar
